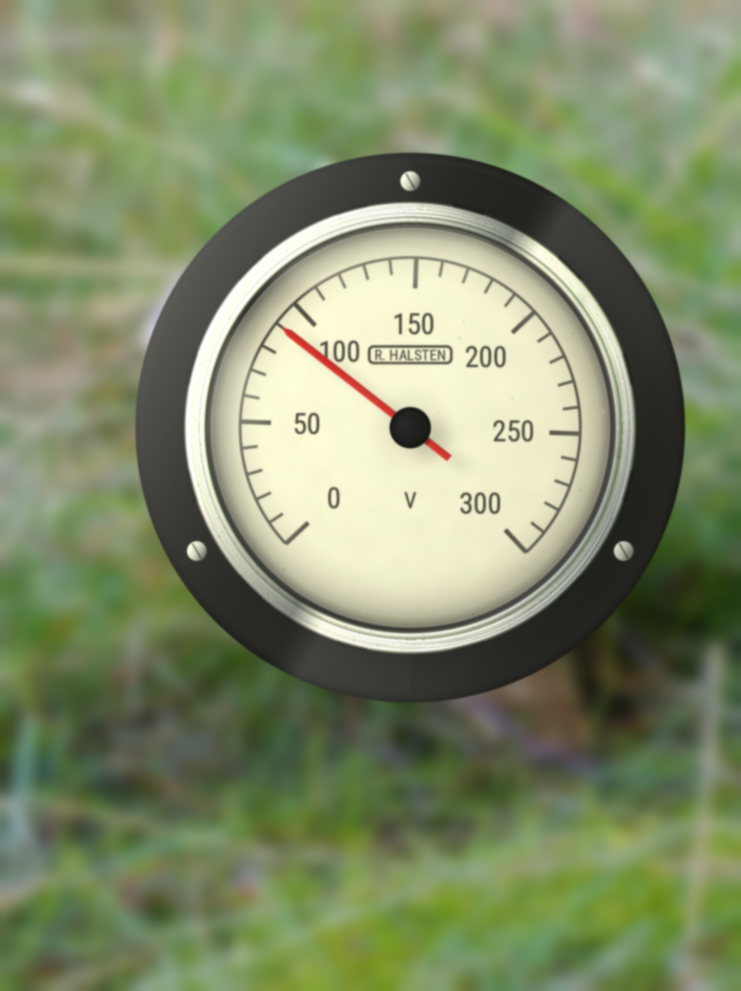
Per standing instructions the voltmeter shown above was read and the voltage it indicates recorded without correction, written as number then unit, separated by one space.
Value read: 90 V
